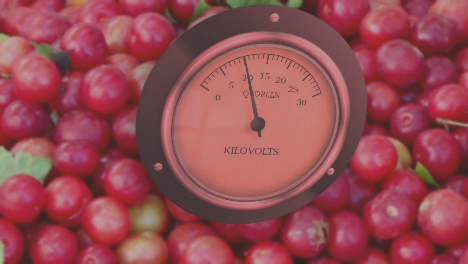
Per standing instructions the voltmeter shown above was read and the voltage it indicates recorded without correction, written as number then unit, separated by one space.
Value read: 10 kV
